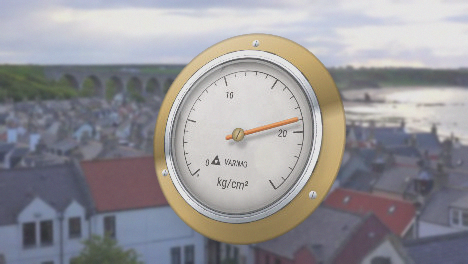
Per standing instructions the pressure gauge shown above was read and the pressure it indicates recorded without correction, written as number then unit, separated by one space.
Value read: 19 kg/cm²
